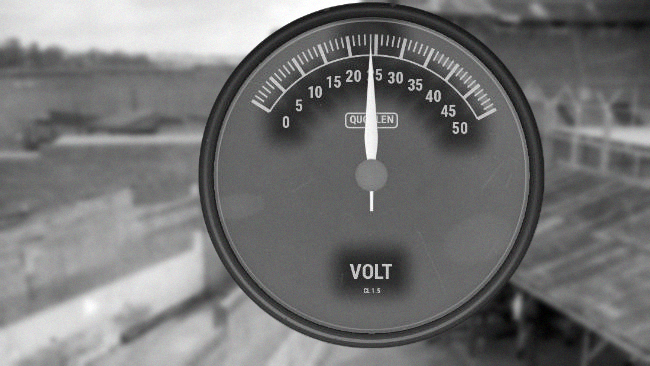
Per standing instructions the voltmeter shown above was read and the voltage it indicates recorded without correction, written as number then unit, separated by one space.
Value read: 24 V
